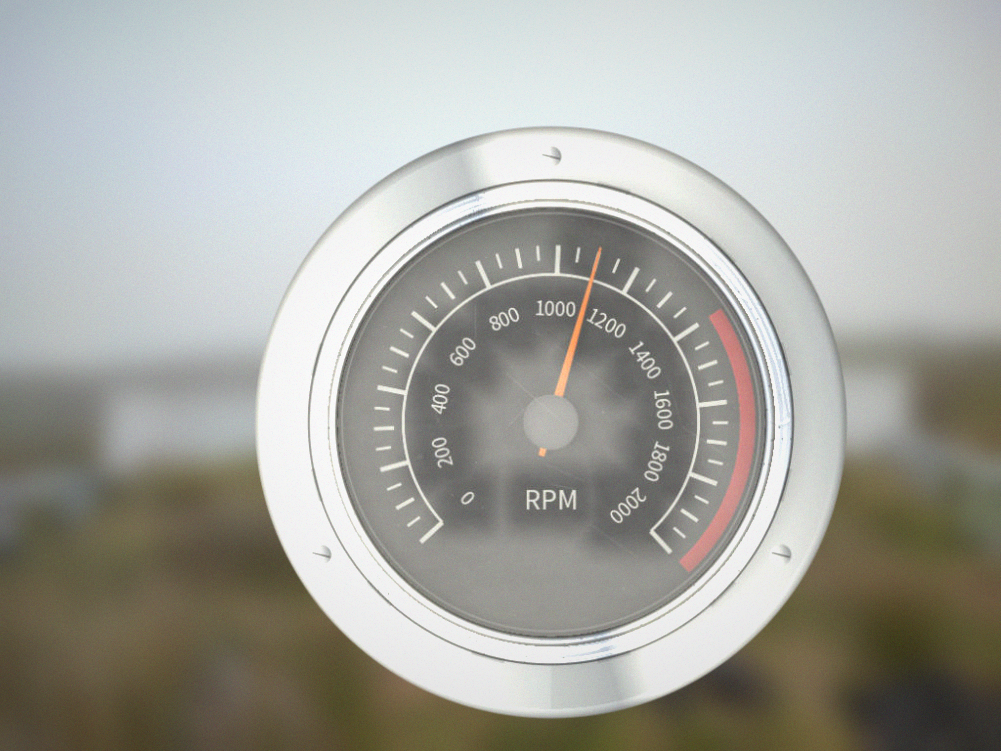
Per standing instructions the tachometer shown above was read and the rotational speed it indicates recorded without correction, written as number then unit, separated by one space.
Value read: 1100 rpm
